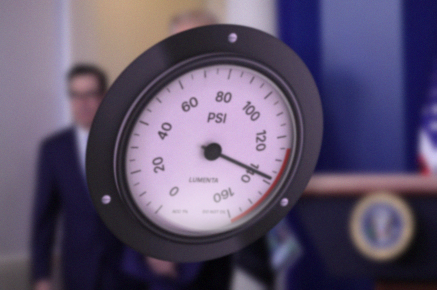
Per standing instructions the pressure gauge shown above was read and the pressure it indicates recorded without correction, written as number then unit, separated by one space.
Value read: 137.5 psi
